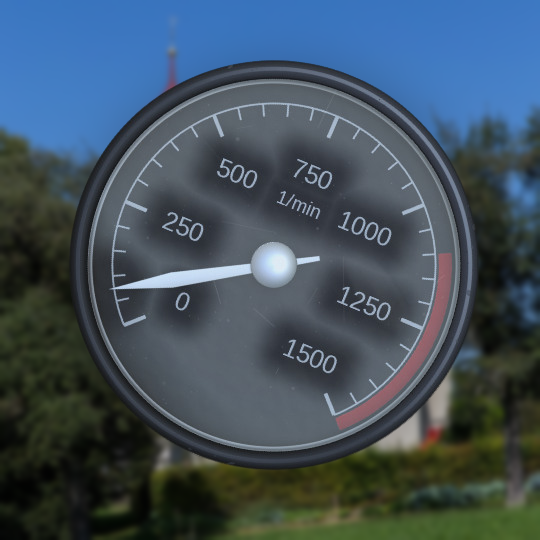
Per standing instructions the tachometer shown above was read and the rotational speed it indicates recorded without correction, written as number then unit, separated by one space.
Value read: 75 rpm
